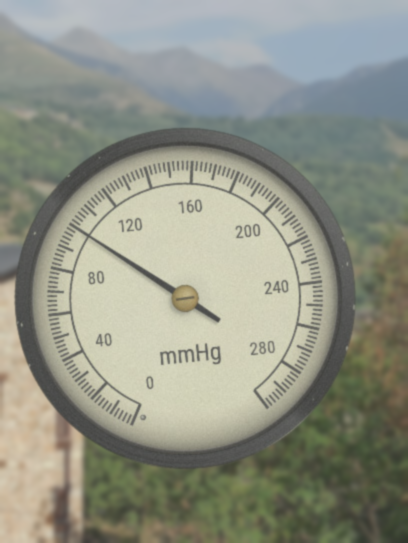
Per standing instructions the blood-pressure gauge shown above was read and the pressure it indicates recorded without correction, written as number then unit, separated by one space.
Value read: 100 mmHg
